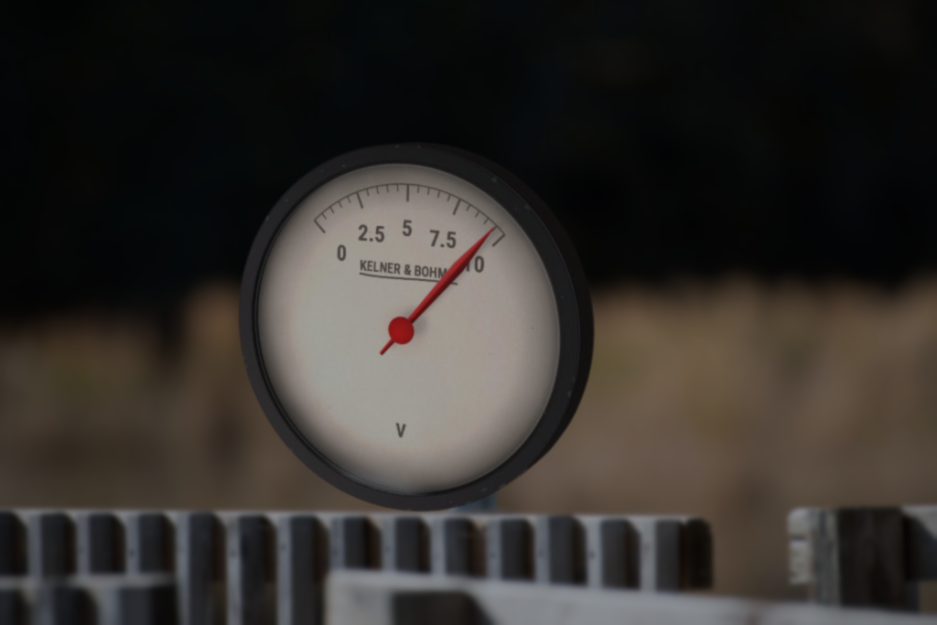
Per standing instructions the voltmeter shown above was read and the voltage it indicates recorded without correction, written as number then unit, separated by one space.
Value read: 9.5 V
